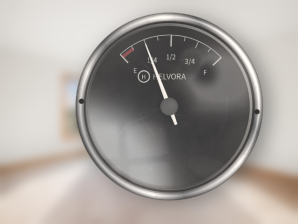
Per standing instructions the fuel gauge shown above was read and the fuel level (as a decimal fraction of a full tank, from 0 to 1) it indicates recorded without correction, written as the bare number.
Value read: 0.25
